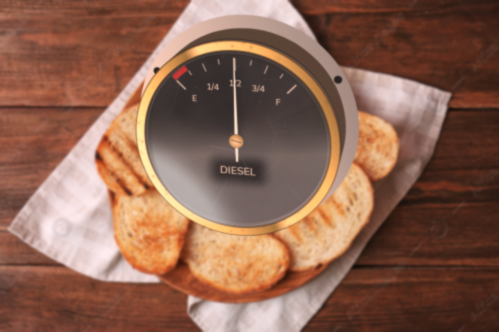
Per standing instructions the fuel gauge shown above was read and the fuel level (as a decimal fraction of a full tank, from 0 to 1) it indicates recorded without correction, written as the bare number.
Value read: 0.5
